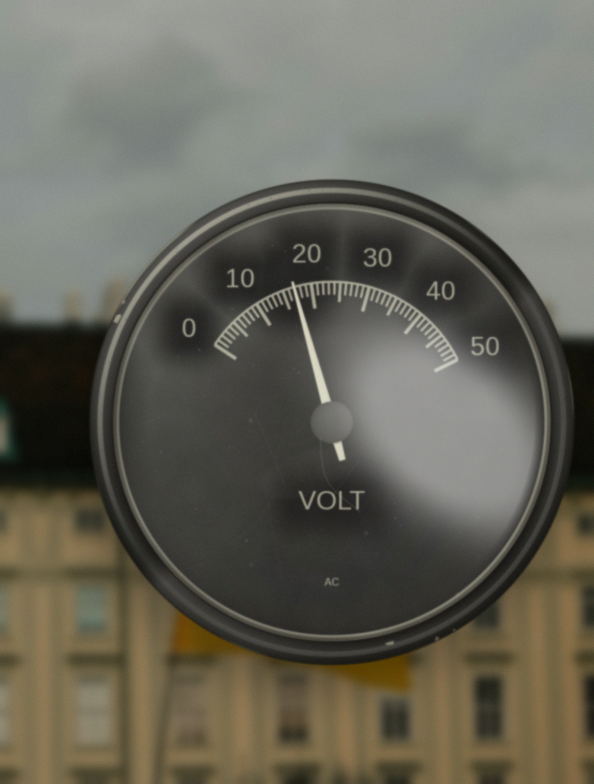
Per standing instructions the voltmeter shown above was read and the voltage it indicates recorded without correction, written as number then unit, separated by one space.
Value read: 17 V
